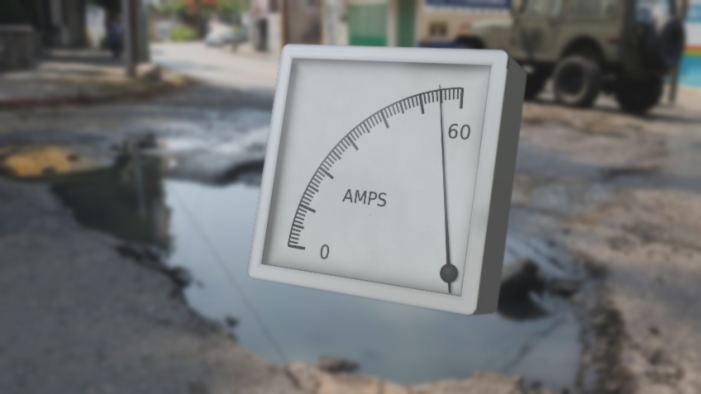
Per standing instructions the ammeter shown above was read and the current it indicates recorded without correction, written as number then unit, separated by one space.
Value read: 55 A
